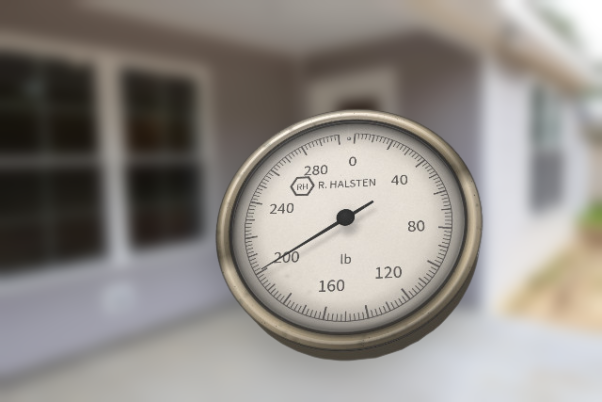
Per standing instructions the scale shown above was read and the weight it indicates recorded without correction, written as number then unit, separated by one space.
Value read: 200 lb
